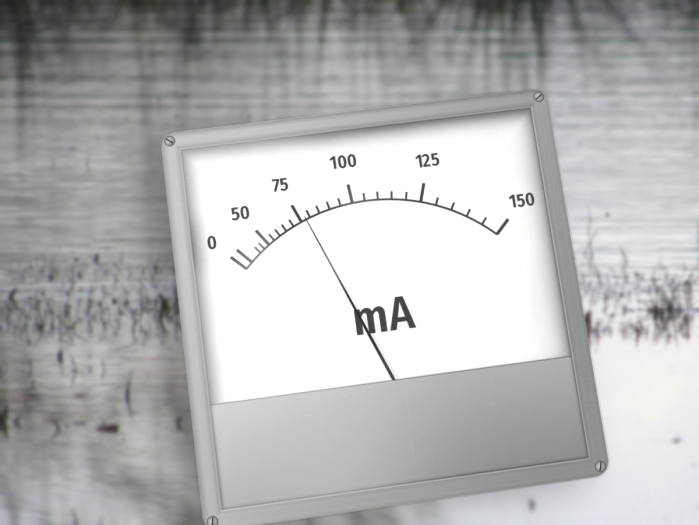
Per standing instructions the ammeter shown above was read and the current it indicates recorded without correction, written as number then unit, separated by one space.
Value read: 77.5 mA
